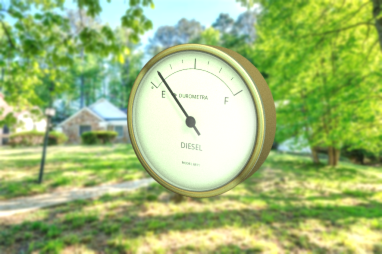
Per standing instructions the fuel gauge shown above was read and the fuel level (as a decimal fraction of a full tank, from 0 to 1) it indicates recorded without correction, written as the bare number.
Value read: 0.125
